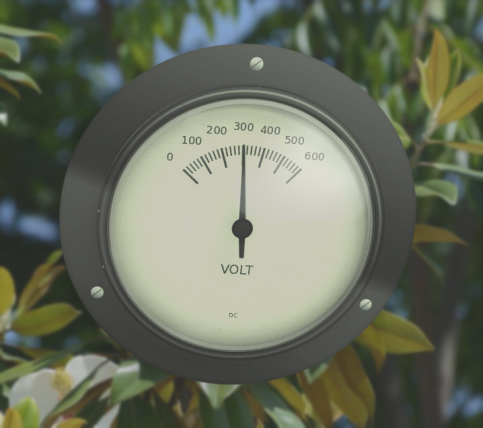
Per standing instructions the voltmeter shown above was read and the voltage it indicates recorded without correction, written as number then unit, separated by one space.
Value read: 300 V
